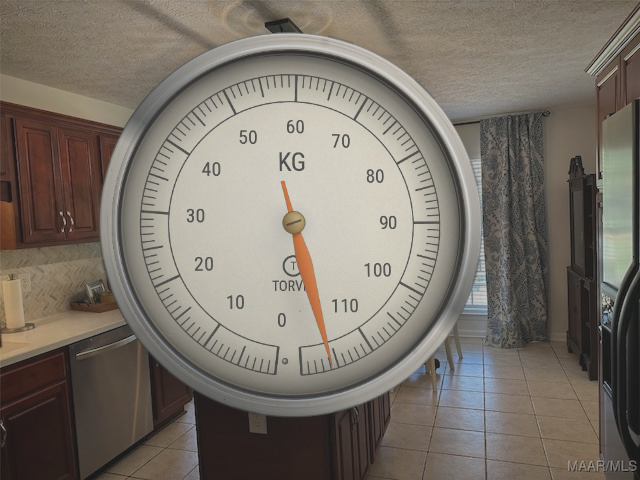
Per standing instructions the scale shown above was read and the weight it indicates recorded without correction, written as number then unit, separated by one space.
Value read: 116 kg
